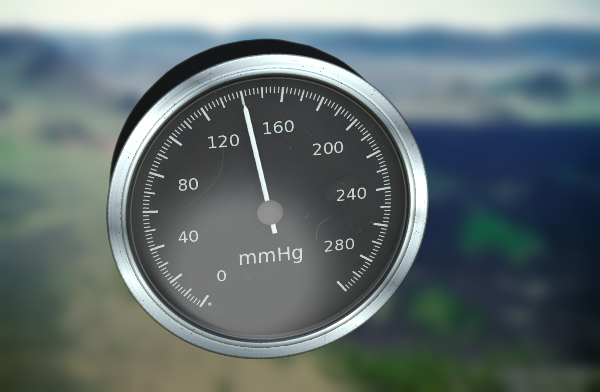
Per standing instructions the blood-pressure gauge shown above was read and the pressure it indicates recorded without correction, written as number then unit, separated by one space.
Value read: 140 mmHg
